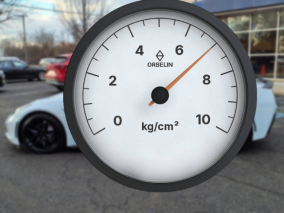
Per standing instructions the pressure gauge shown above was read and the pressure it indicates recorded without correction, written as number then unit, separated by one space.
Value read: 7 kg/cm²
